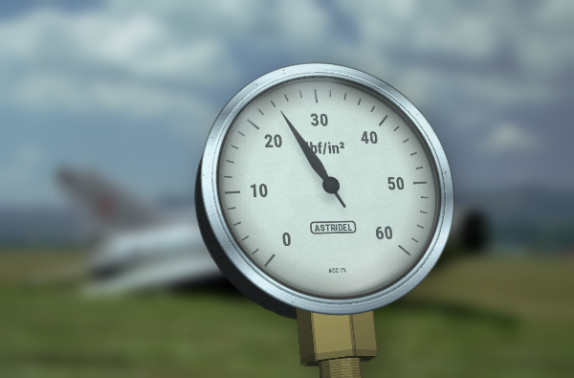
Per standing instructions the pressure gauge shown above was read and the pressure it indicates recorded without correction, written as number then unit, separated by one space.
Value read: 24 psi
